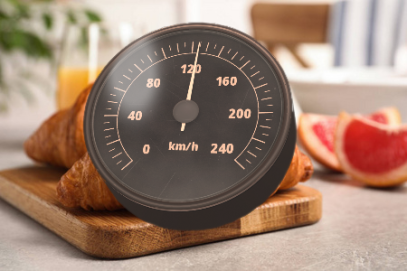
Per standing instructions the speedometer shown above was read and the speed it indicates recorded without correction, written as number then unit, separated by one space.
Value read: 125 km/h
